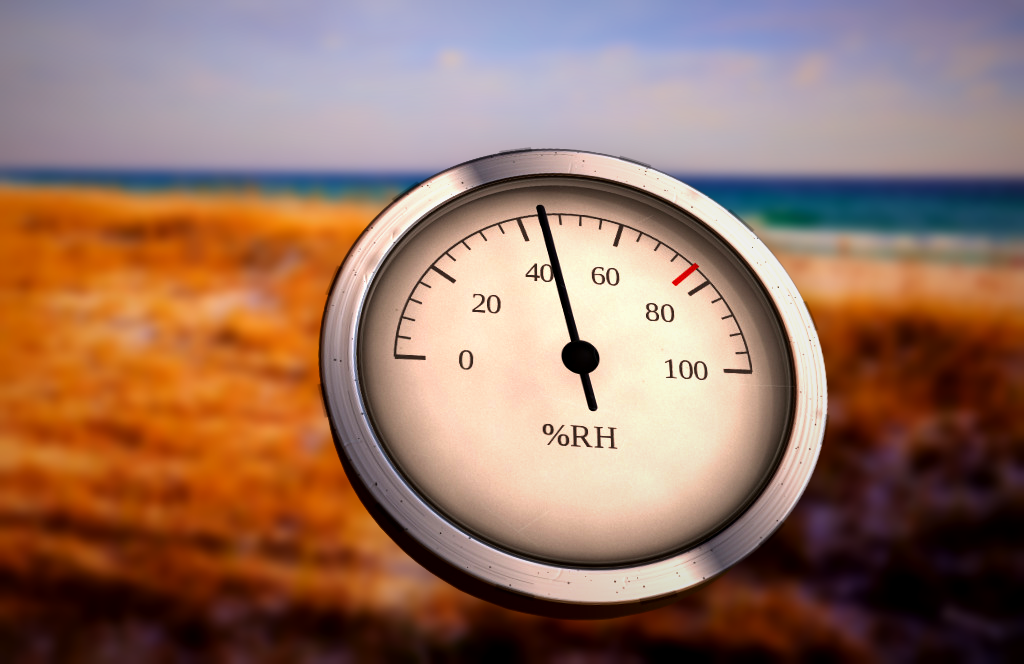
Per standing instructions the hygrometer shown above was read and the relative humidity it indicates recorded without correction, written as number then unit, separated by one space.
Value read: 44 %
